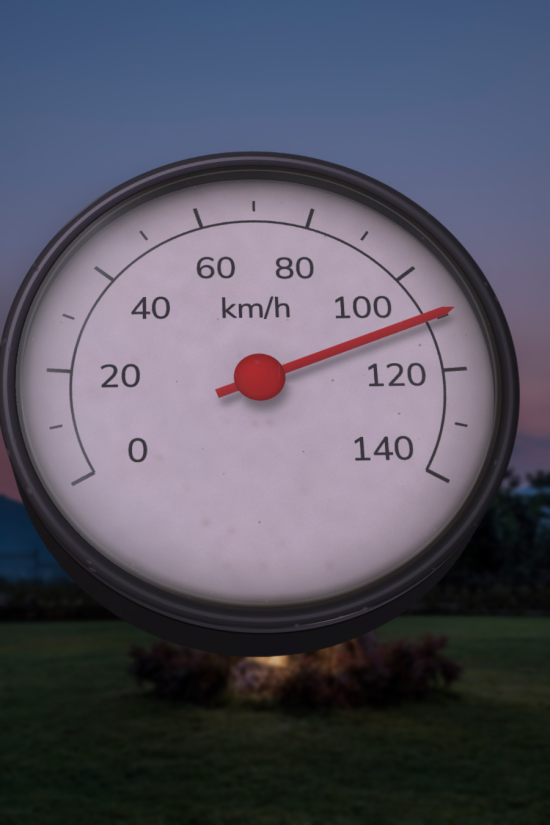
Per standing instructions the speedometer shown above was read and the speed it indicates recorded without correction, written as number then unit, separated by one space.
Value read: 110 km/h
